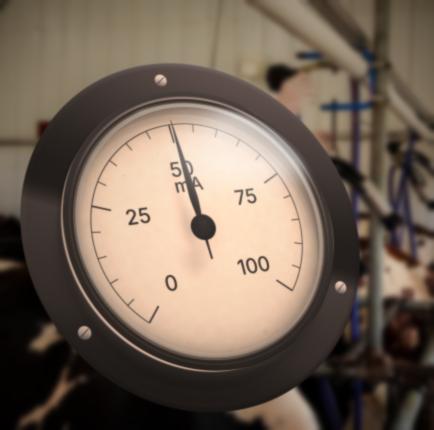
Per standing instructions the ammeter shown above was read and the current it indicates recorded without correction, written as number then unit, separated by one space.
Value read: 50 mA
